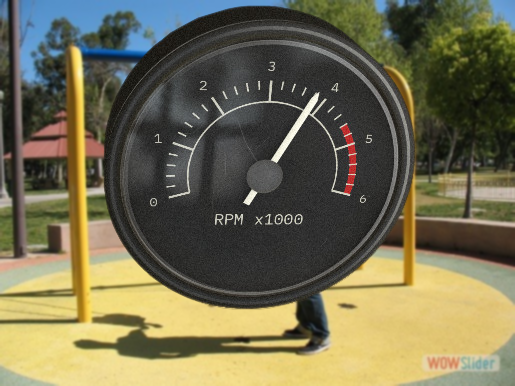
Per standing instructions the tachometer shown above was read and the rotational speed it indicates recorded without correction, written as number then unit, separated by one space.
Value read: 3800 rpm
